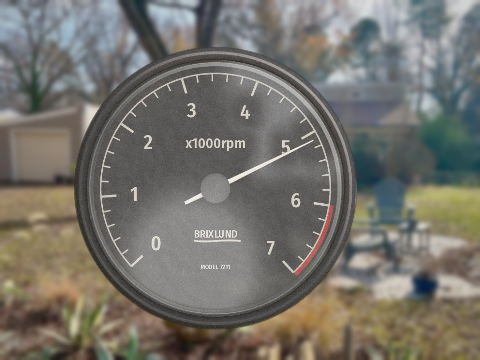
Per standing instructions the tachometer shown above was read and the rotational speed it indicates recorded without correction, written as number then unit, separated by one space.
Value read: 5100 rpm
